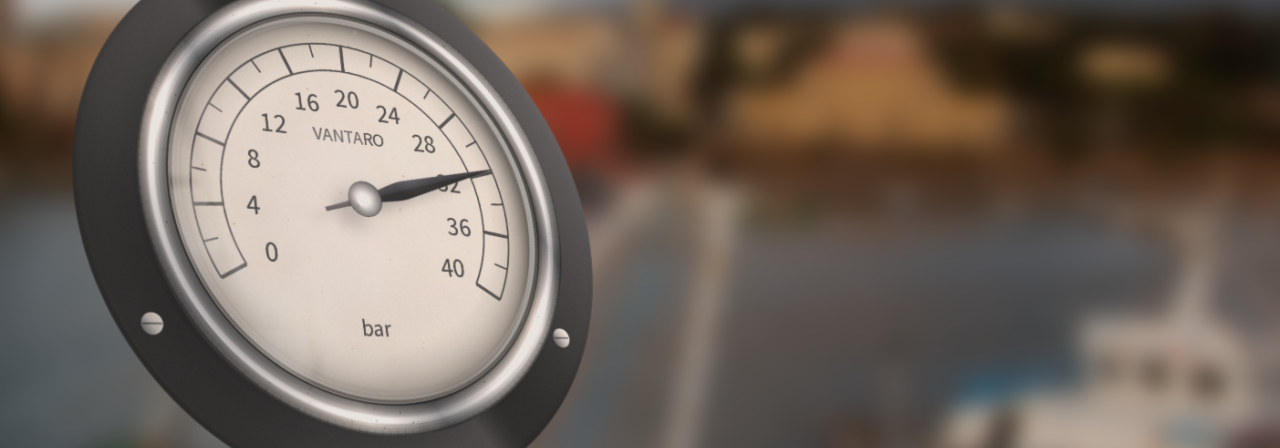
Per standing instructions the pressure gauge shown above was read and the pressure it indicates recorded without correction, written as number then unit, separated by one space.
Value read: 32 bar
